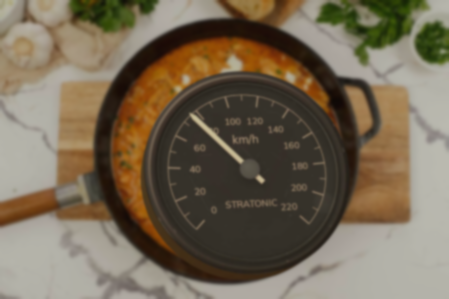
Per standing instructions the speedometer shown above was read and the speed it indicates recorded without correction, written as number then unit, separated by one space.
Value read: 75 km/h
